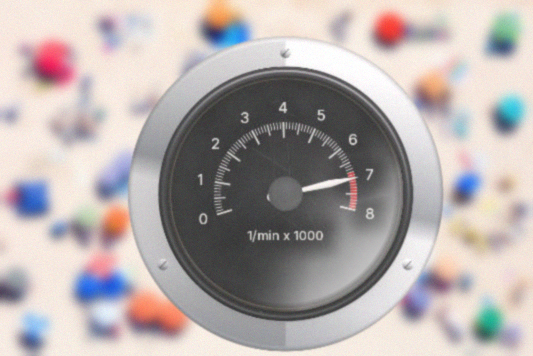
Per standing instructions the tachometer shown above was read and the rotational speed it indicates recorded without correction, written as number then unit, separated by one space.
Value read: 7000 rpm
